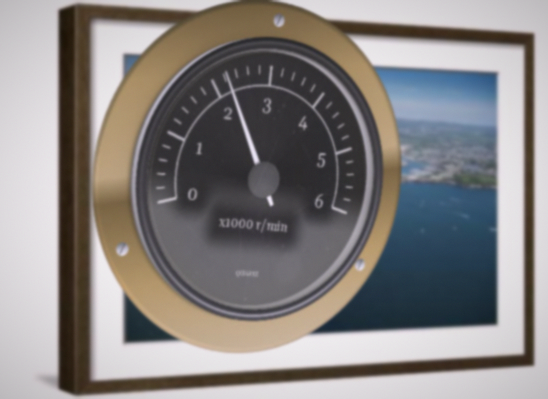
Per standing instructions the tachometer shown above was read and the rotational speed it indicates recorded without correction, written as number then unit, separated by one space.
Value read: 2200 rpm
